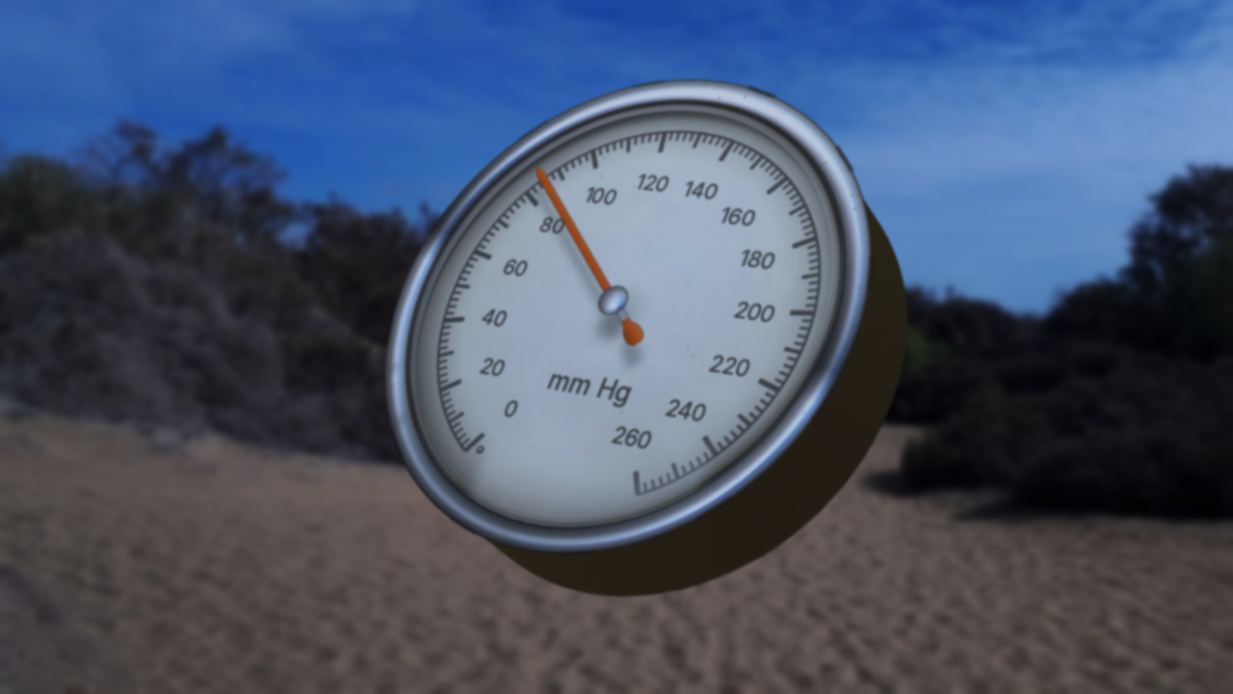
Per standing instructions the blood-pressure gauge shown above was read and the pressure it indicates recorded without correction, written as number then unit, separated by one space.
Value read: 86 mmHg
